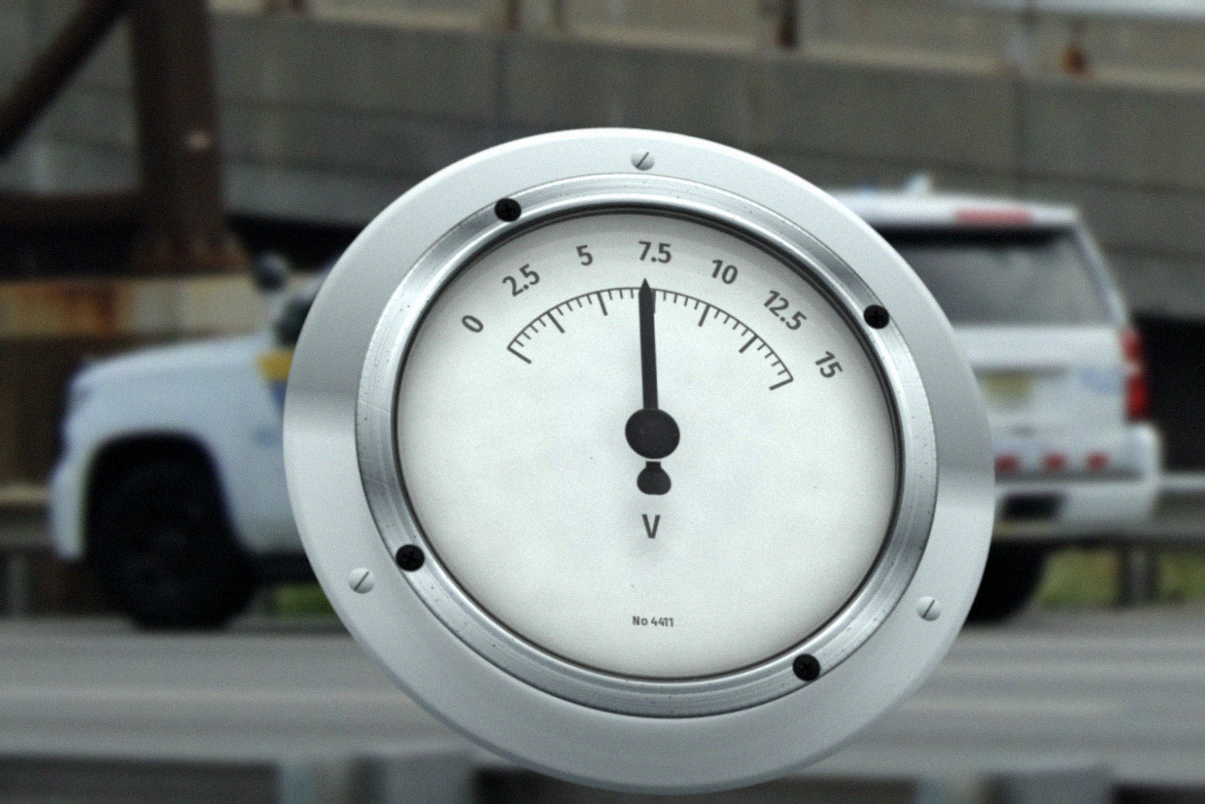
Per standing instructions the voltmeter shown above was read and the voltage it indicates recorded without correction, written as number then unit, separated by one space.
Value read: 7 V
